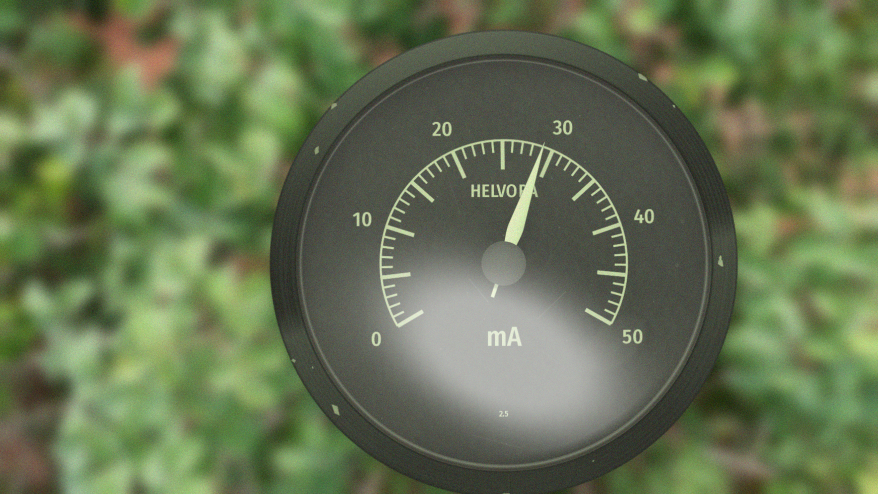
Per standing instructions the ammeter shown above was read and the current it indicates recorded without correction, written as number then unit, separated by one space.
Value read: 29 mA
